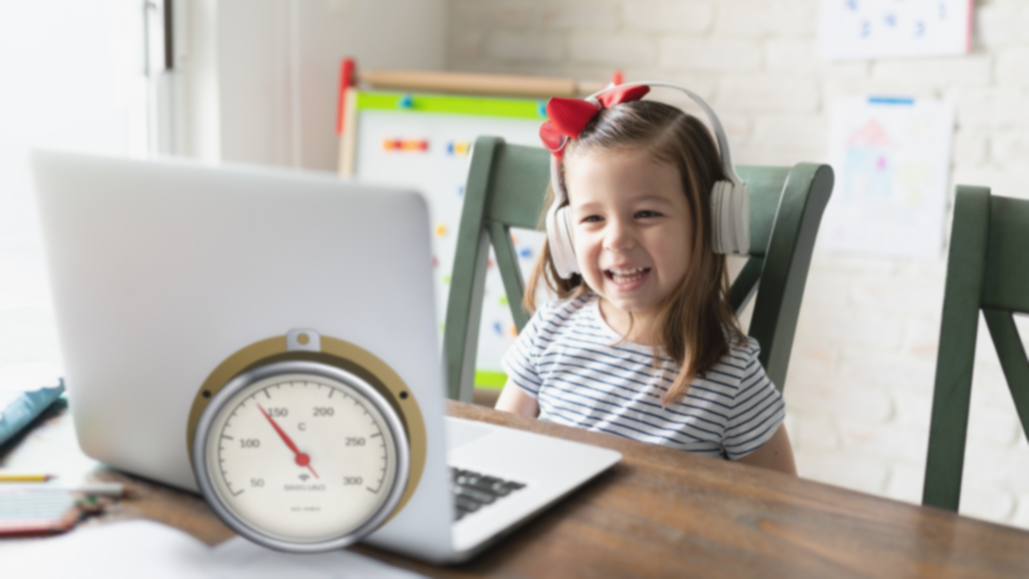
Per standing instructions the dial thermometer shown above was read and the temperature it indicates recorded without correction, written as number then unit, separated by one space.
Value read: 140 °C
